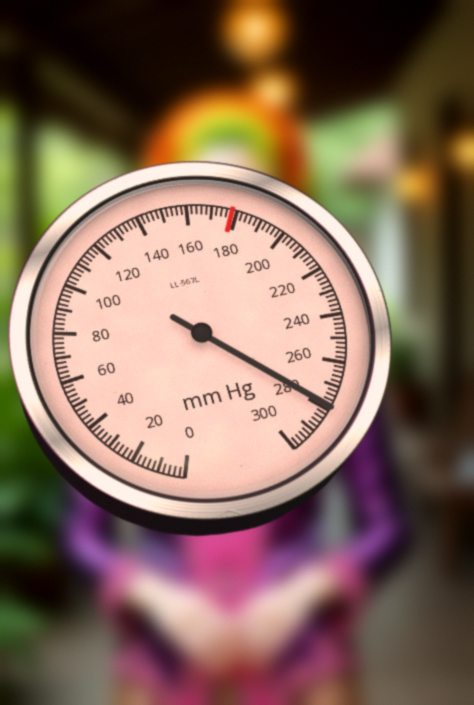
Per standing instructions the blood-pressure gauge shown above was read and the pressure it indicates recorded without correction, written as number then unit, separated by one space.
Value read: 280 mmHg
